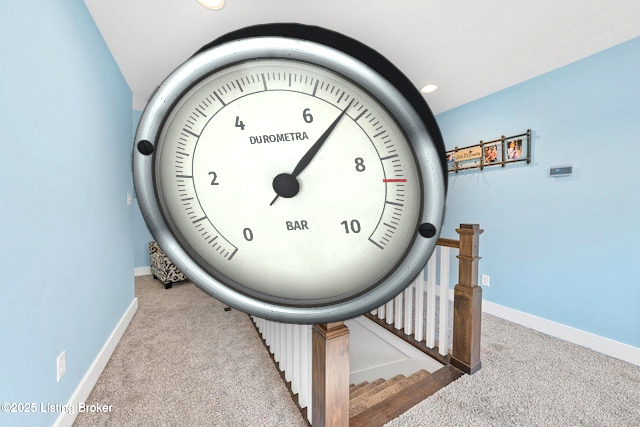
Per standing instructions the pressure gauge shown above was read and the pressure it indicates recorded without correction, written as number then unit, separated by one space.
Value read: 6.7 bar
